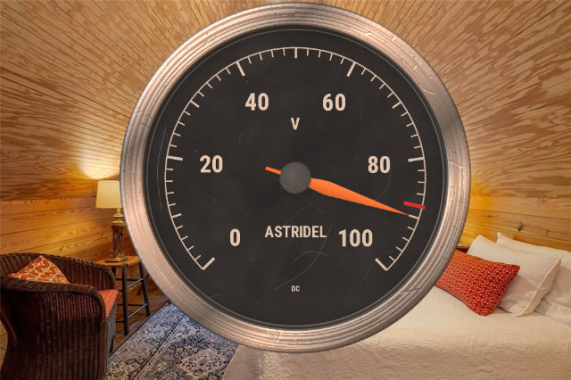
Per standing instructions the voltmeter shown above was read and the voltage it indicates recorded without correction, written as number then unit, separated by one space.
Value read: 90 V
